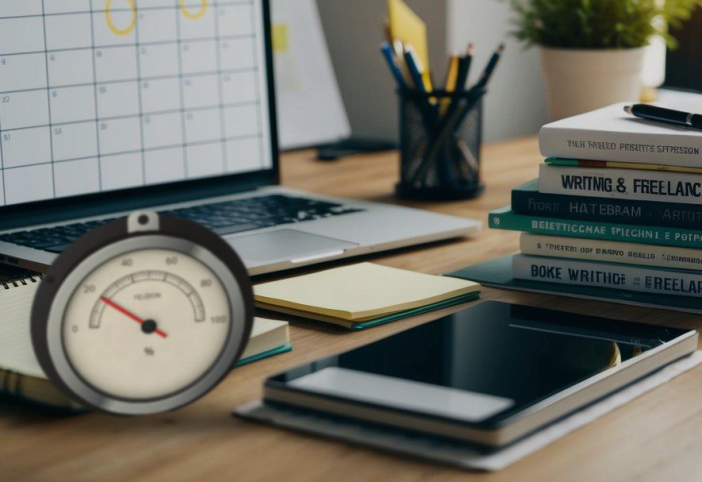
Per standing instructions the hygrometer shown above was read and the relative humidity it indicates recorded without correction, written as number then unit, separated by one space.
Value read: 20 %
